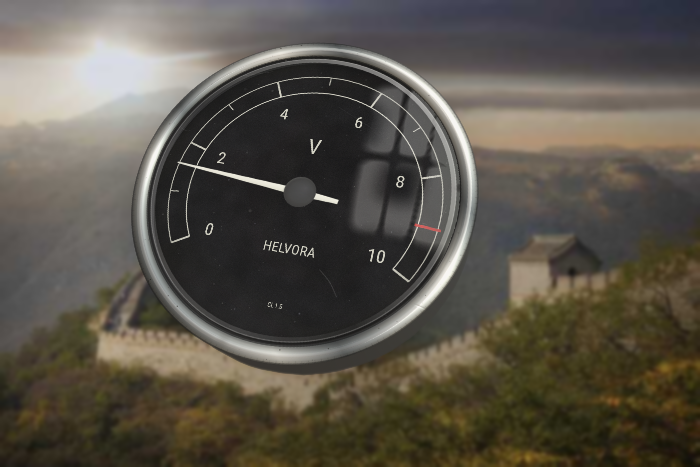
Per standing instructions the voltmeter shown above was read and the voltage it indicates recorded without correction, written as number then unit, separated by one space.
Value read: 1.5 V
